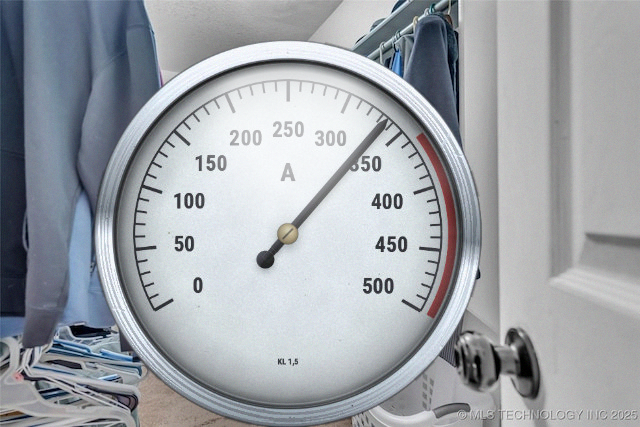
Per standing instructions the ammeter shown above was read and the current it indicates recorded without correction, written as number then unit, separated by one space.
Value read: 335 A
